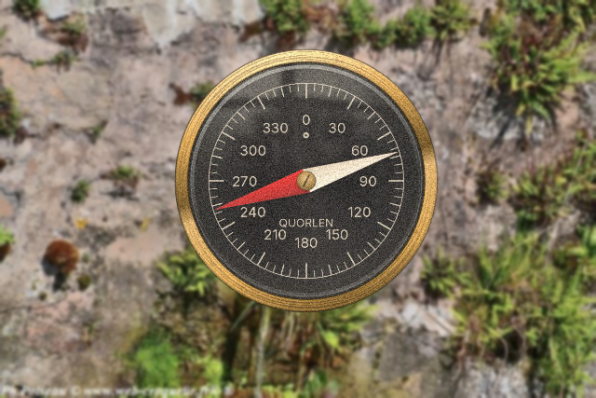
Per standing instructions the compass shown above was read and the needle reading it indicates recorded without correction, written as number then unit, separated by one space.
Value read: 252.5 °
